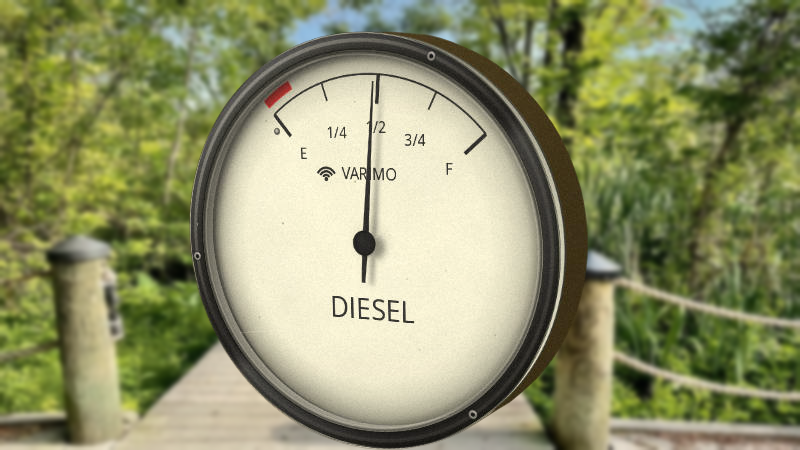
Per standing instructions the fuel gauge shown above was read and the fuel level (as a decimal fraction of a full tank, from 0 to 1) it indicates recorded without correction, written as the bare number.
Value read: 0.5
